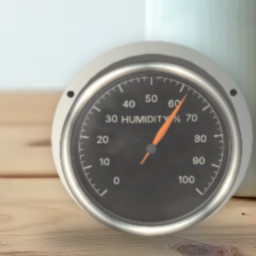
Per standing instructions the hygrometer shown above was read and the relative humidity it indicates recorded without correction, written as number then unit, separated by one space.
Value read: 62 %
